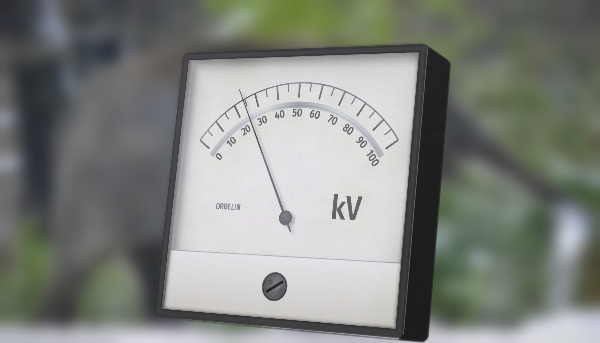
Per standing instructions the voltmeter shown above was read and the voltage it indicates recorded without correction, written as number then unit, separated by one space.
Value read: 25 kV
